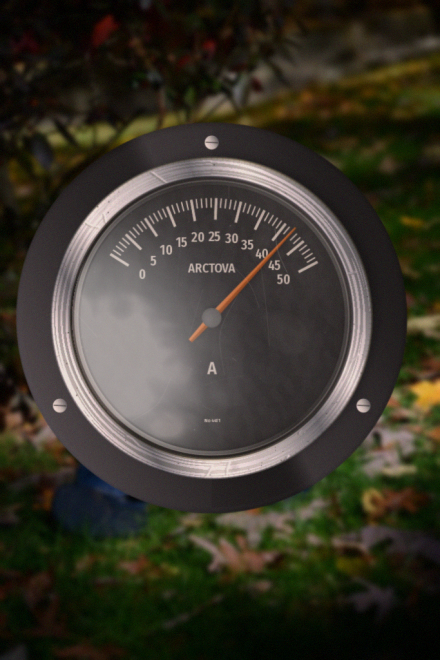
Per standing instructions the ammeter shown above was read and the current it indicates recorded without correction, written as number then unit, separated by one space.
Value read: 42 A
